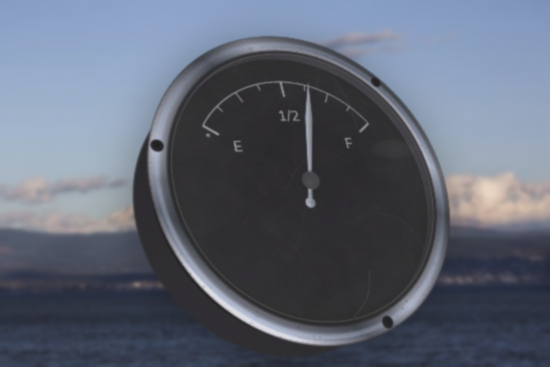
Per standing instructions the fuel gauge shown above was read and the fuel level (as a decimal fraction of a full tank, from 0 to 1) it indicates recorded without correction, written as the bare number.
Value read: 0.625
